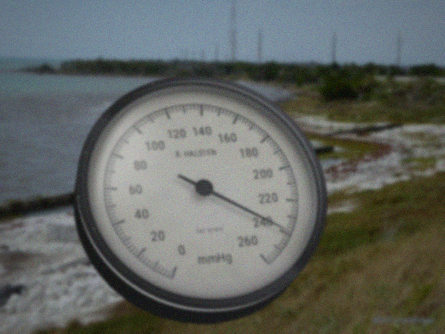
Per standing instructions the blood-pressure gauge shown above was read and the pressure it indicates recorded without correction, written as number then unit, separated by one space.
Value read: 240 mmHg
